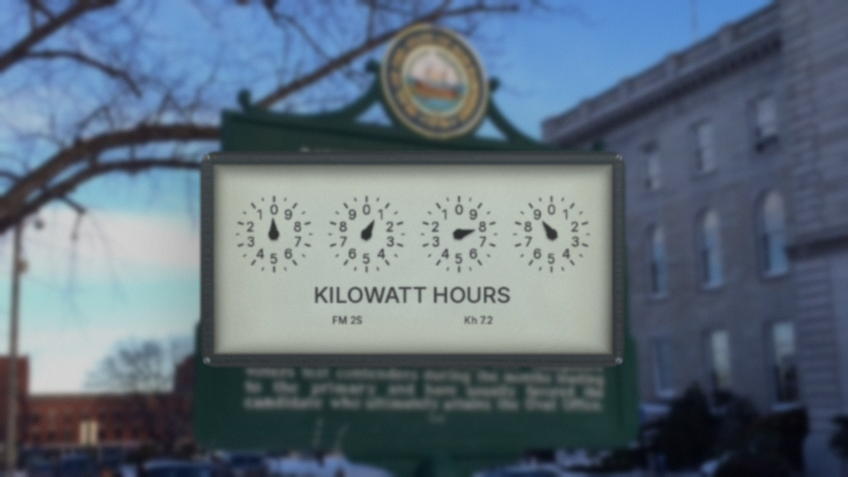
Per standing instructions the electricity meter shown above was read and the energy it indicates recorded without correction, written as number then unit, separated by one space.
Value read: 79 kWh
